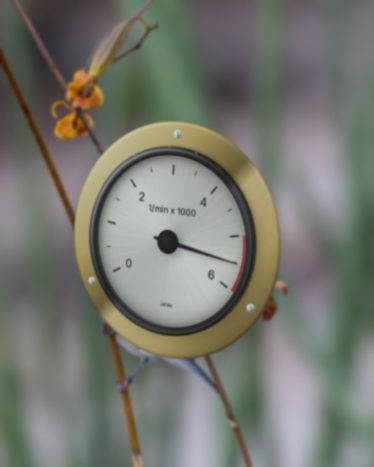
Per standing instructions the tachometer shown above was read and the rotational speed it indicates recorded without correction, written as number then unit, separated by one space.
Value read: 5500 rpm
